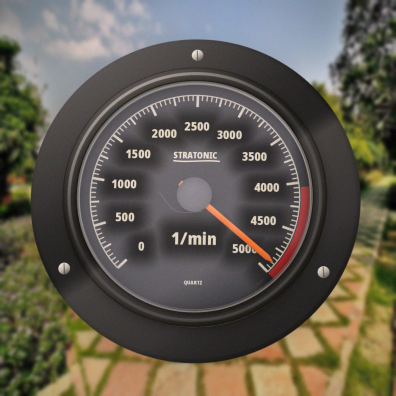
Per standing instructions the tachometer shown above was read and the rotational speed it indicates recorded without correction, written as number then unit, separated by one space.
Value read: 4900 rpm
